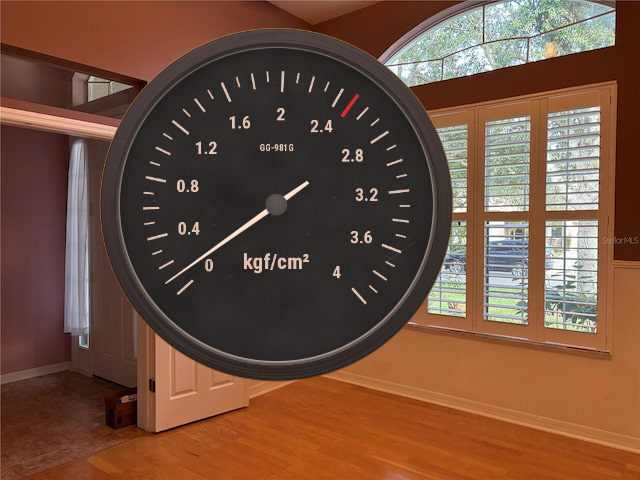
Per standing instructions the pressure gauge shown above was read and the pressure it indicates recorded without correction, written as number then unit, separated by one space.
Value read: 0.1 kg/cm²
